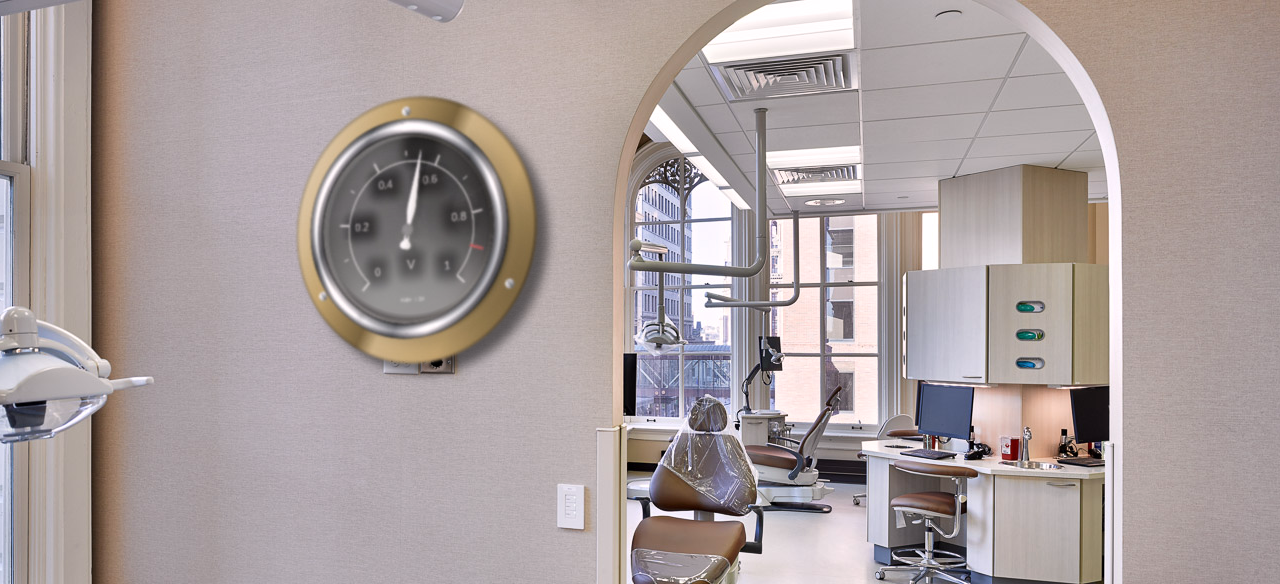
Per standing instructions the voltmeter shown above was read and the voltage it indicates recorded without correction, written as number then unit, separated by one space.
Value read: 0.55 V
